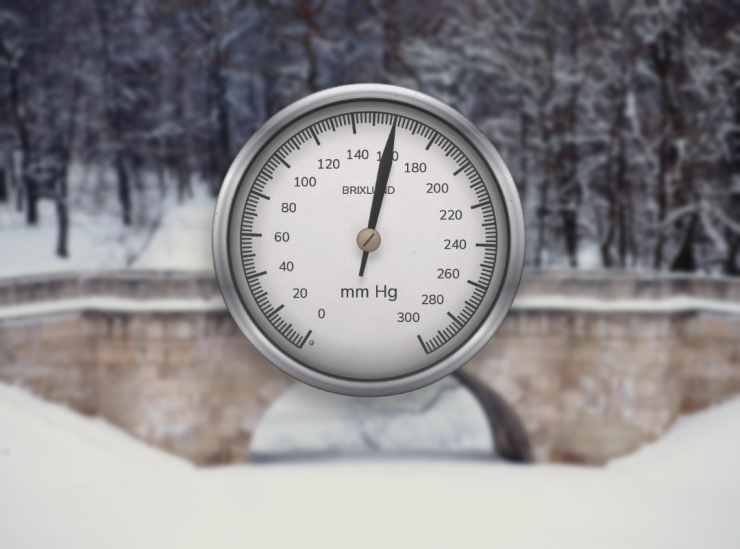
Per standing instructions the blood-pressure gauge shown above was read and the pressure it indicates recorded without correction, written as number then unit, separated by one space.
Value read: 160 mmHg
